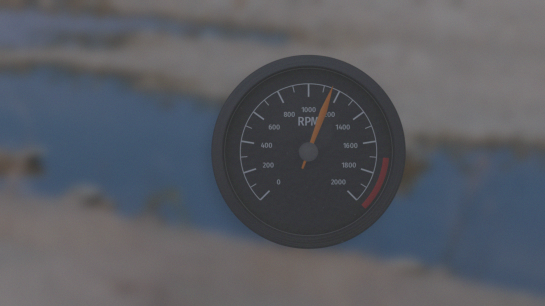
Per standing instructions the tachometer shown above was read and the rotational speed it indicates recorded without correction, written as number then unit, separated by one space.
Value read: 1150 rpm
